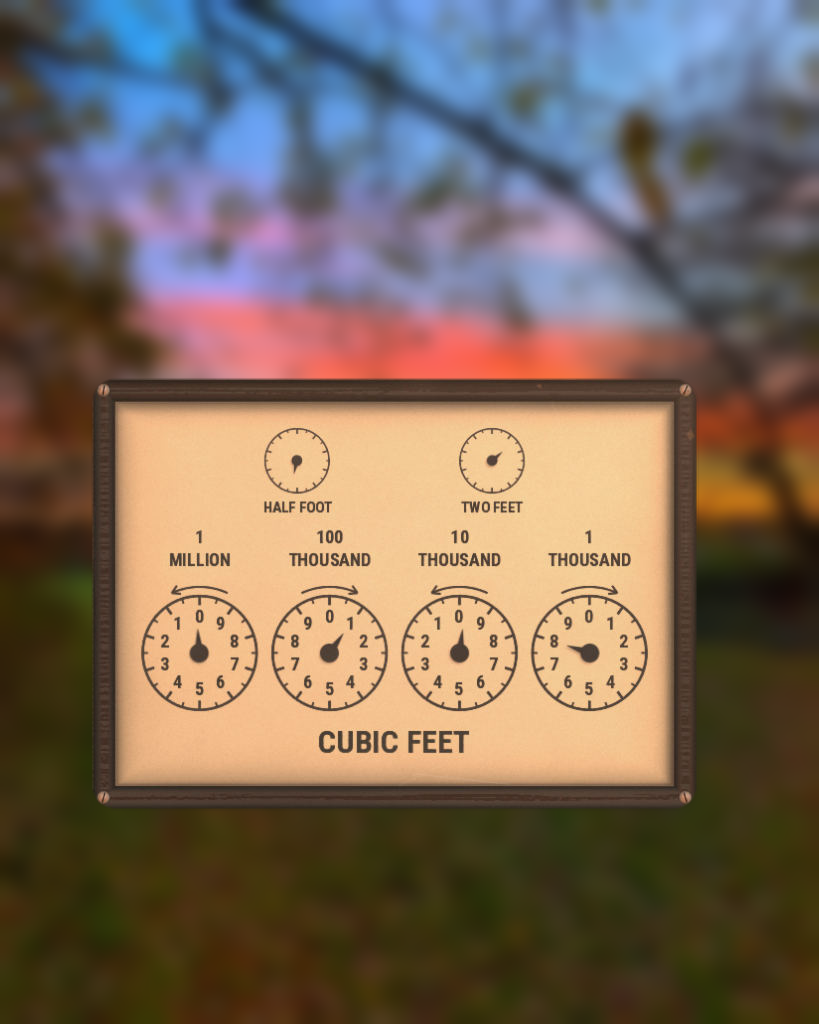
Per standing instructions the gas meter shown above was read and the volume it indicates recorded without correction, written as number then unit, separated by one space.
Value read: 9800 ft³
